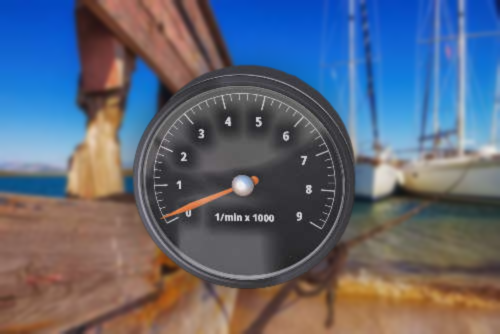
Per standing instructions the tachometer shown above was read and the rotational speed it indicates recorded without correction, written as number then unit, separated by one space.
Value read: 200 rpm
